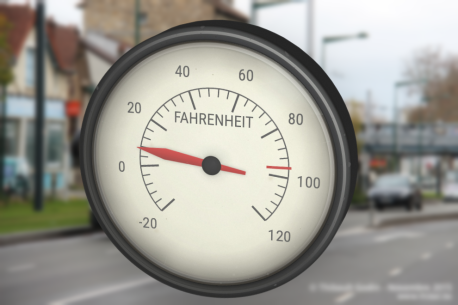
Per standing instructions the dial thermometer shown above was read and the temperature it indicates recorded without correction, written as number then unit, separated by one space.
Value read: 8 °F
